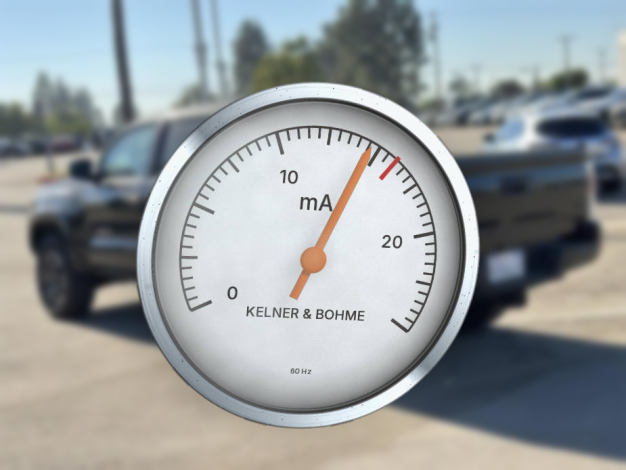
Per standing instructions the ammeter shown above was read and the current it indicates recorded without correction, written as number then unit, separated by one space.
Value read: 14.5 mA
